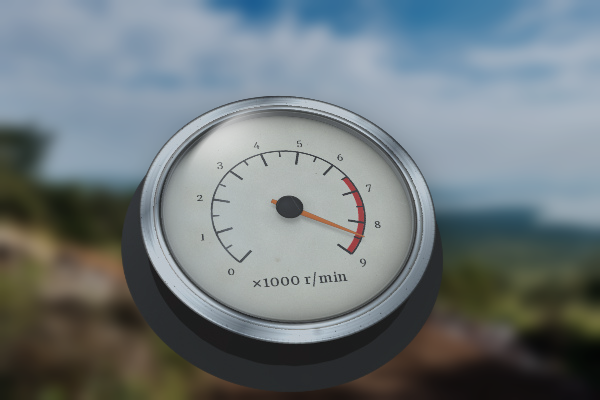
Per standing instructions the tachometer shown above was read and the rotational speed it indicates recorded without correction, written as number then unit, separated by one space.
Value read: 8500 rpm
